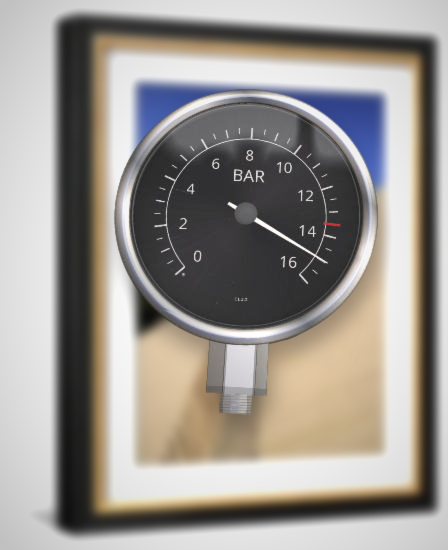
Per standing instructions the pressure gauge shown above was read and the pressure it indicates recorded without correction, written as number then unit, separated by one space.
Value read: 15 bar
